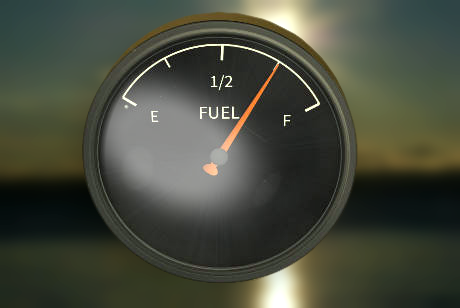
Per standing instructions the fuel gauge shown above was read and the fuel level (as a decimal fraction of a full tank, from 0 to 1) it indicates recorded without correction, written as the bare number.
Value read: 0.75
